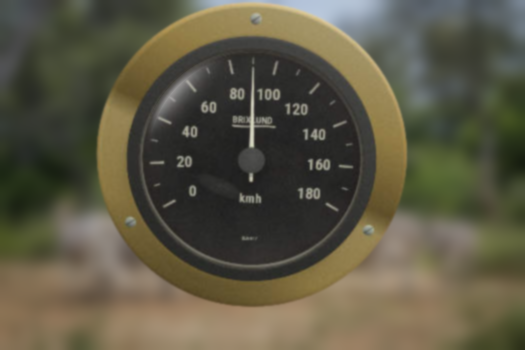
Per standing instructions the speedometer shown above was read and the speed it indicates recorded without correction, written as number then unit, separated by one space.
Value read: 90 km/h
